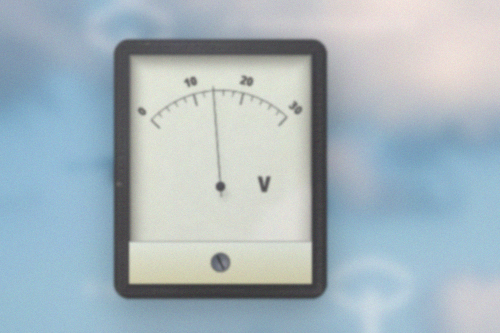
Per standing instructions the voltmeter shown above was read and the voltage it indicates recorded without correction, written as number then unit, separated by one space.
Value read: 14 V
